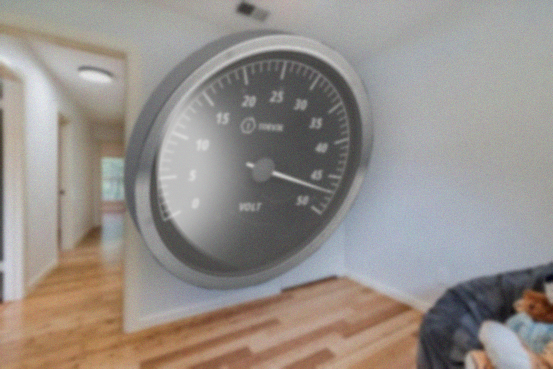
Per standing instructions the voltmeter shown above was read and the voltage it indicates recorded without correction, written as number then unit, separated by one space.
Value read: 47 V
